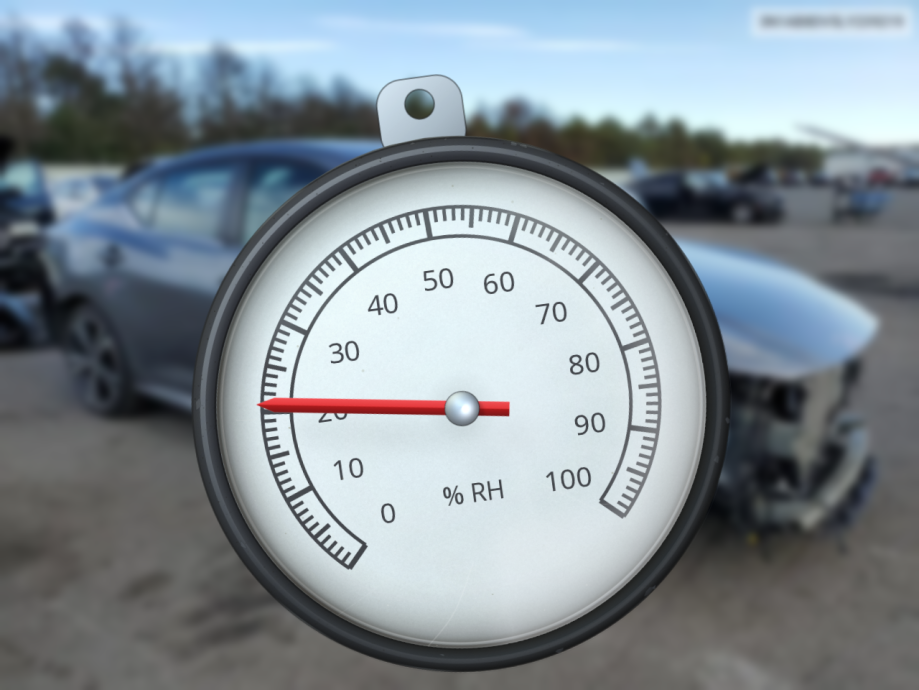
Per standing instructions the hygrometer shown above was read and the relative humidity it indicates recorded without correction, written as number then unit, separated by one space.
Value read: 21 %
